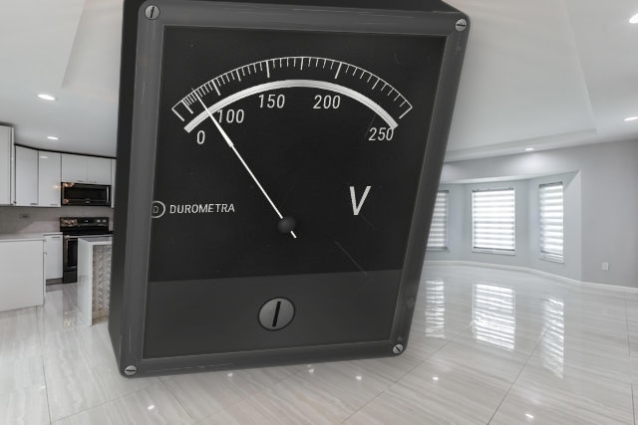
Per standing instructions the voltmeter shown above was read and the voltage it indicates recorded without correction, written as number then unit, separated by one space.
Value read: 75 V
